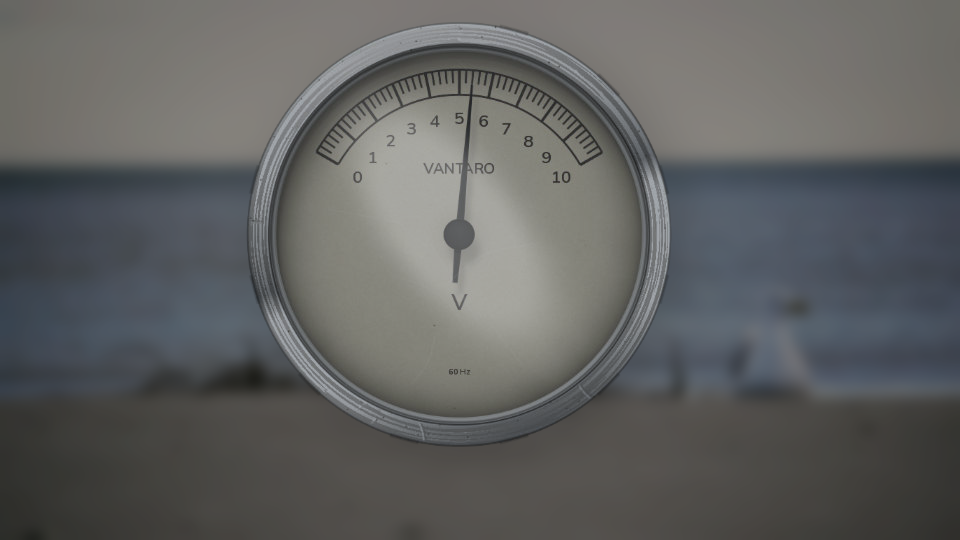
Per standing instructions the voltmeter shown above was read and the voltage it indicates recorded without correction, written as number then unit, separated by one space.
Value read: 5.4 V
